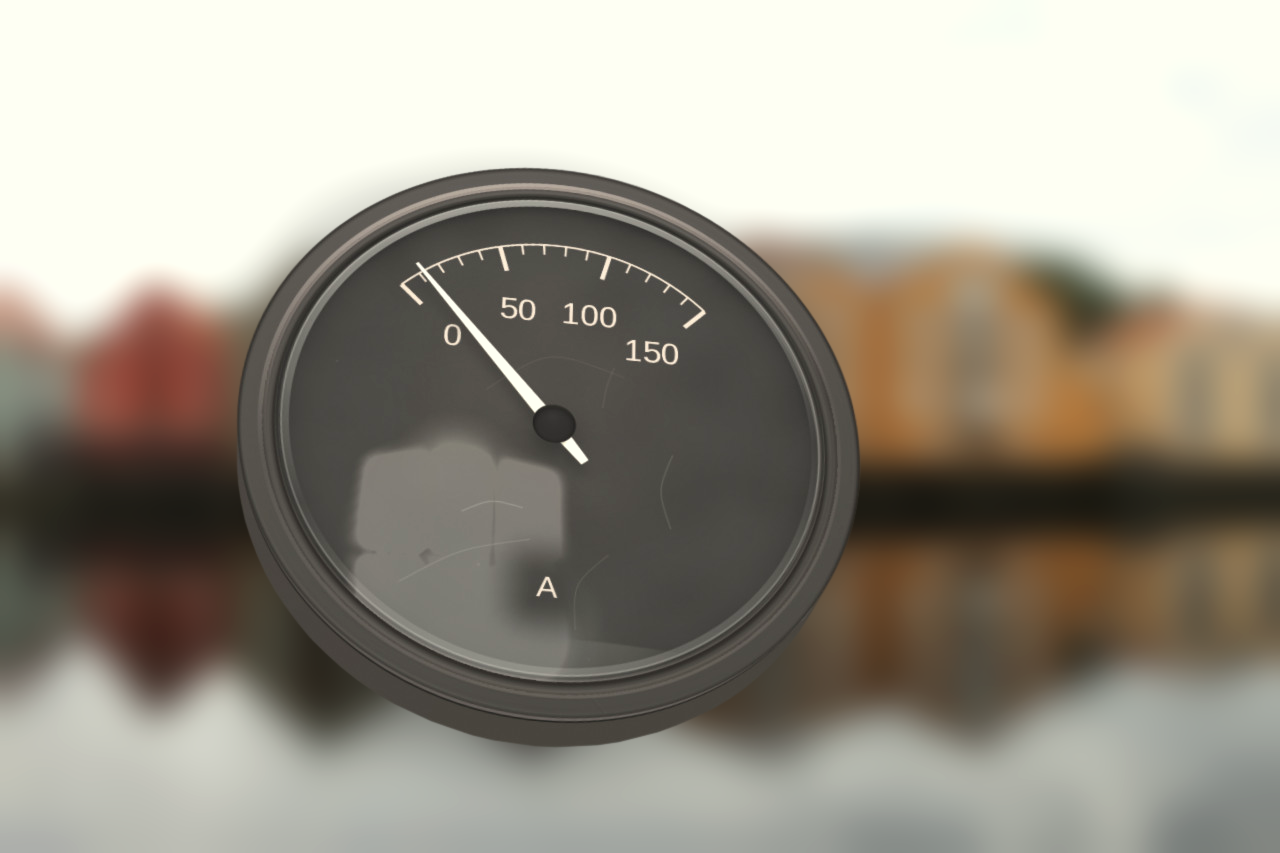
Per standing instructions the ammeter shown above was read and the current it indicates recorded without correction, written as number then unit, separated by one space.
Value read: 10 A
